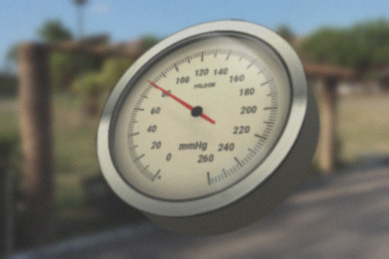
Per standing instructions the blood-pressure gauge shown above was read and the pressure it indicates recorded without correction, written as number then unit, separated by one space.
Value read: 80 mmHg
